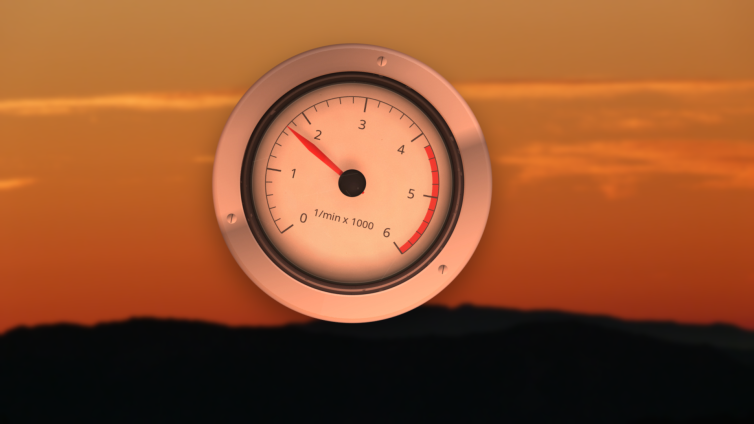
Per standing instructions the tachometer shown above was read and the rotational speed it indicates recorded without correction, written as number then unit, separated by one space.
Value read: 1700 rpm
